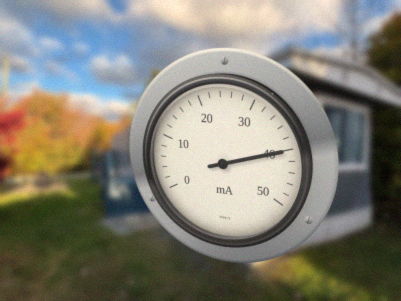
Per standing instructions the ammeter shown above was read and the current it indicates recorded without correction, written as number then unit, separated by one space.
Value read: 40 mA
